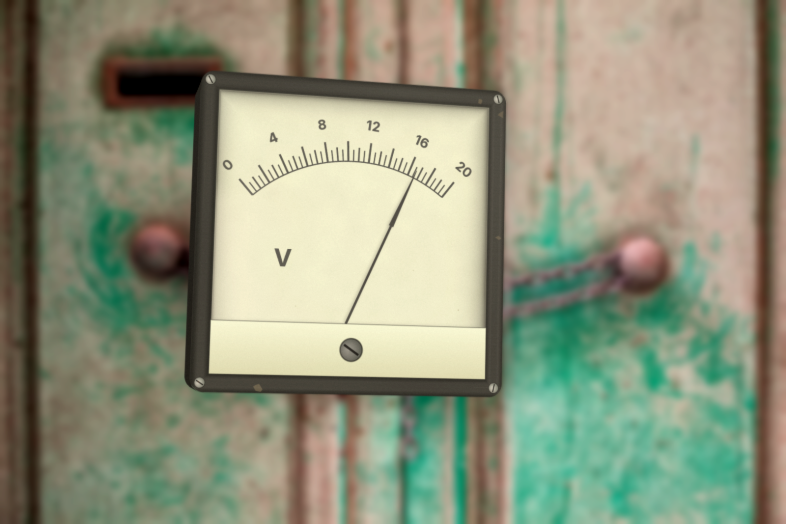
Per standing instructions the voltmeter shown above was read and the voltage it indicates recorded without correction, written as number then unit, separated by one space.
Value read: 16.5 V
